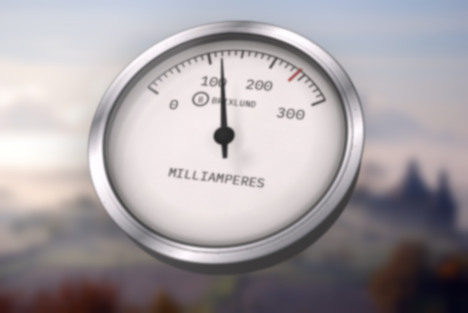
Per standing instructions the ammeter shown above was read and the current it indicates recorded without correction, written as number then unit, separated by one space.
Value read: 120 mA
